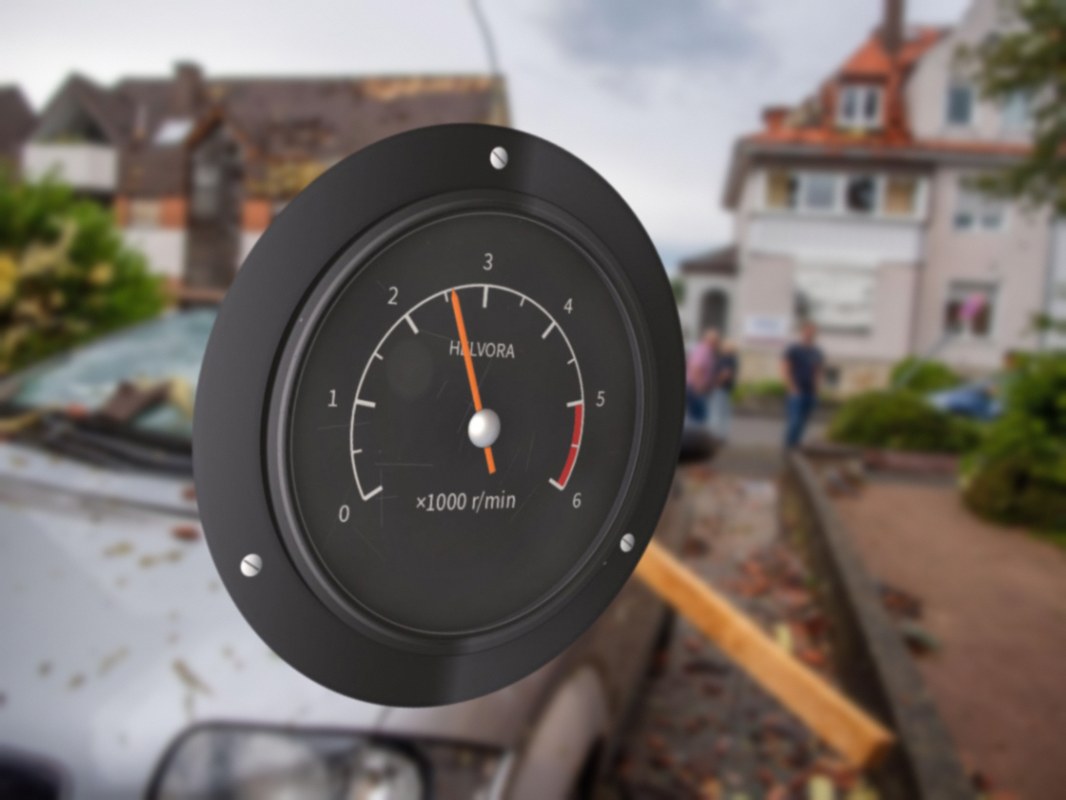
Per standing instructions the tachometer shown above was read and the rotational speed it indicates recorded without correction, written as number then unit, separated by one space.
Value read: 2500 rpm
